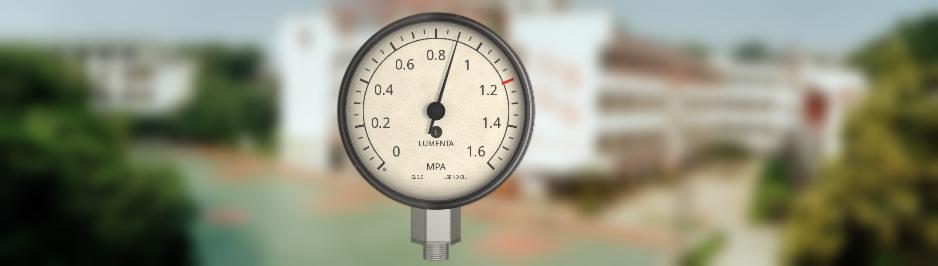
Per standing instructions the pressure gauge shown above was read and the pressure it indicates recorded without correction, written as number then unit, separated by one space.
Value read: 0.9 MPa
